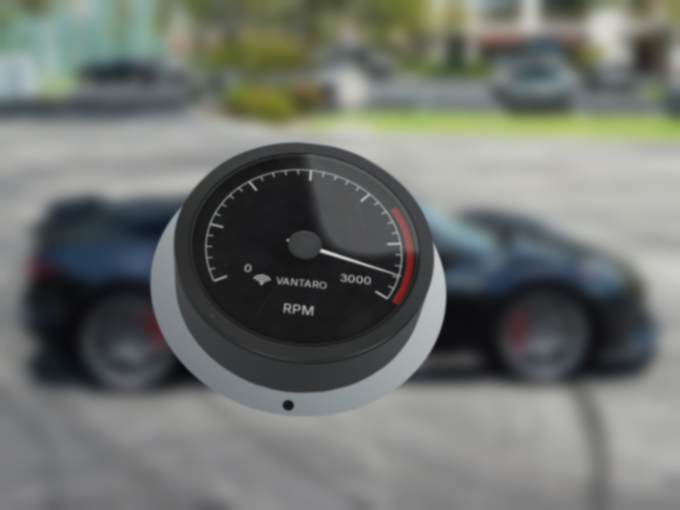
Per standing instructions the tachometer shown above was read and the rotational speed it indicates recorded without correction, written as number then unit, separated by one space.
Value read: 2800 rpm
